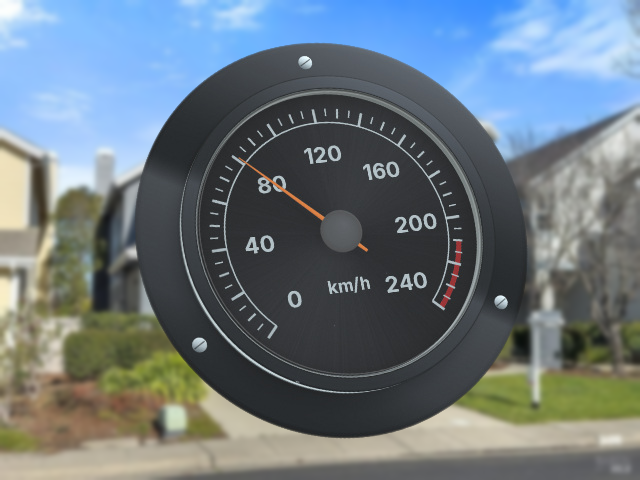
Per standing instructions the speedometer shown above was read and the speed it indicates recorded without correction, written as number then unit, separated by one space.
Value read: 80 km/h
